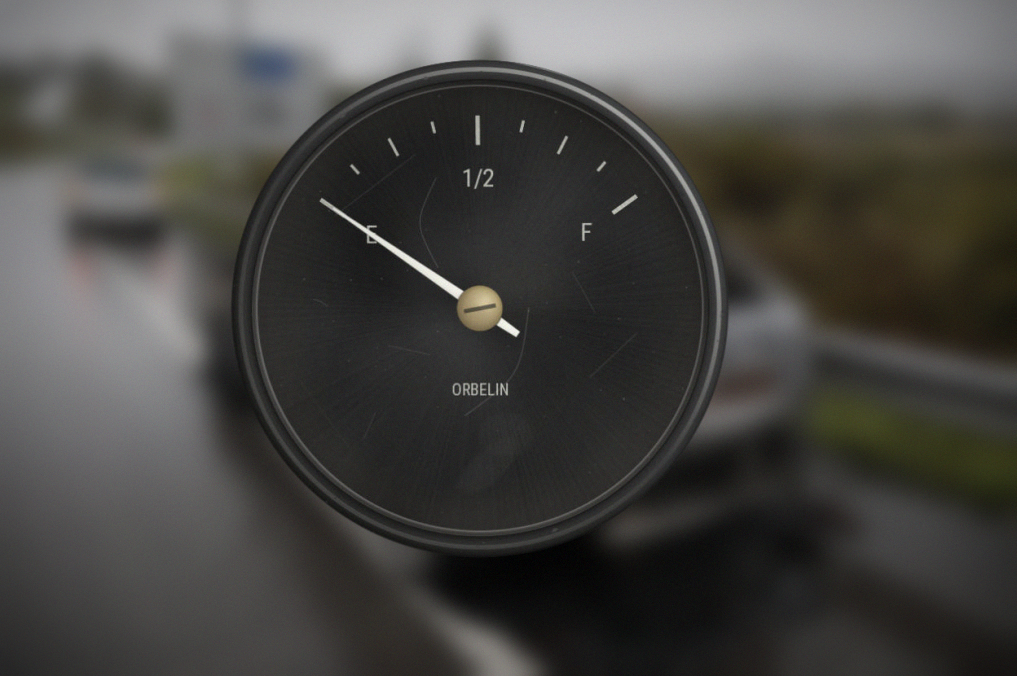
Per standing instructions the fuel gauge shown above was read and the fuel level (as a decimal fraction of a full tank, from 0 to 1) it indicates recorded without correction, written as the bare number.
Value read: 0
